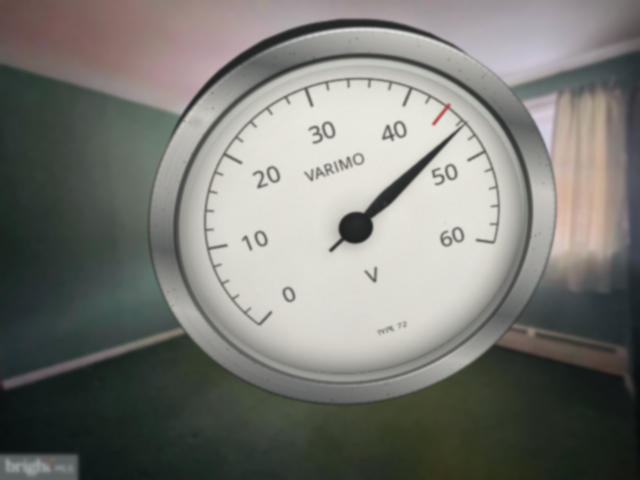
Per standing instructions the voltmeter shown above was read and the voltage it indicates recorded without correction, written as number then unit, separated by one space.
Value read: 46 V
